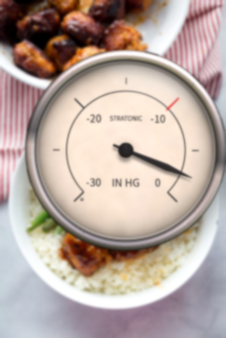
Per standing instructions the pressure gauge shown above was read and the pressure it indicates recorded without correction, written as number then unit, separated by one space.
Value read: -2.5 inHg
